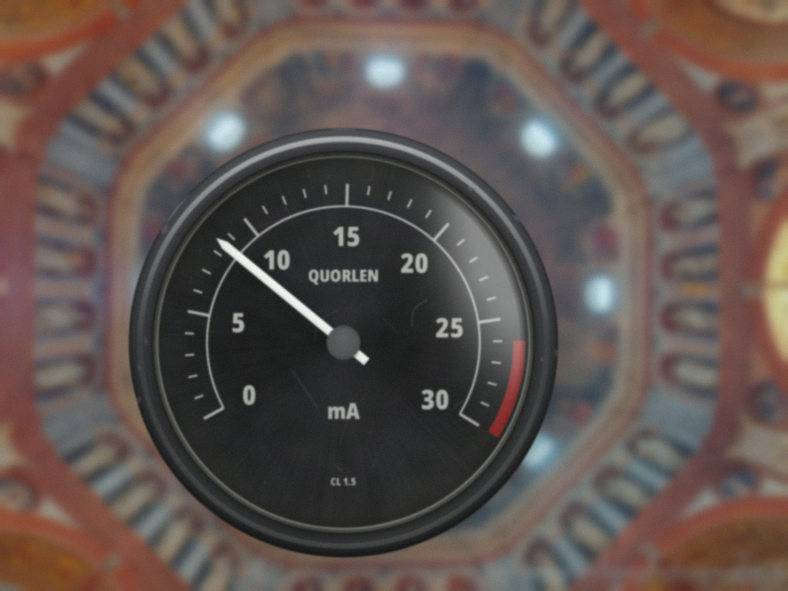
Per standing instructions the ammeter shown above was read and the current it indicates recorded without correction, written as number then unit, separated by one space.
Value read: 8.5 mA
